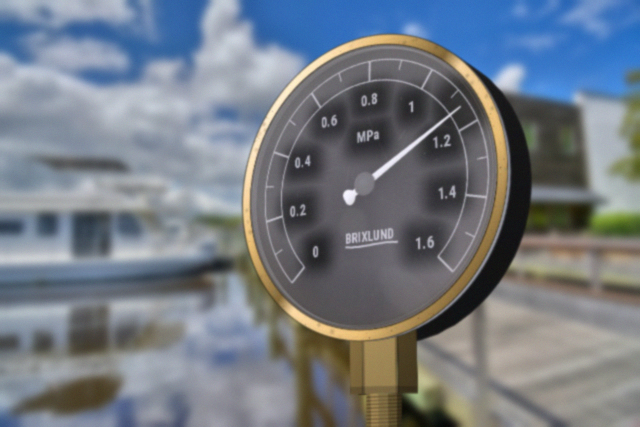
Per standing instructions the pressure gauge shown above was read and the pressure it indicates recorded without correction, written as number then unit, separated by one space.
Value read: 1.15 MPa
